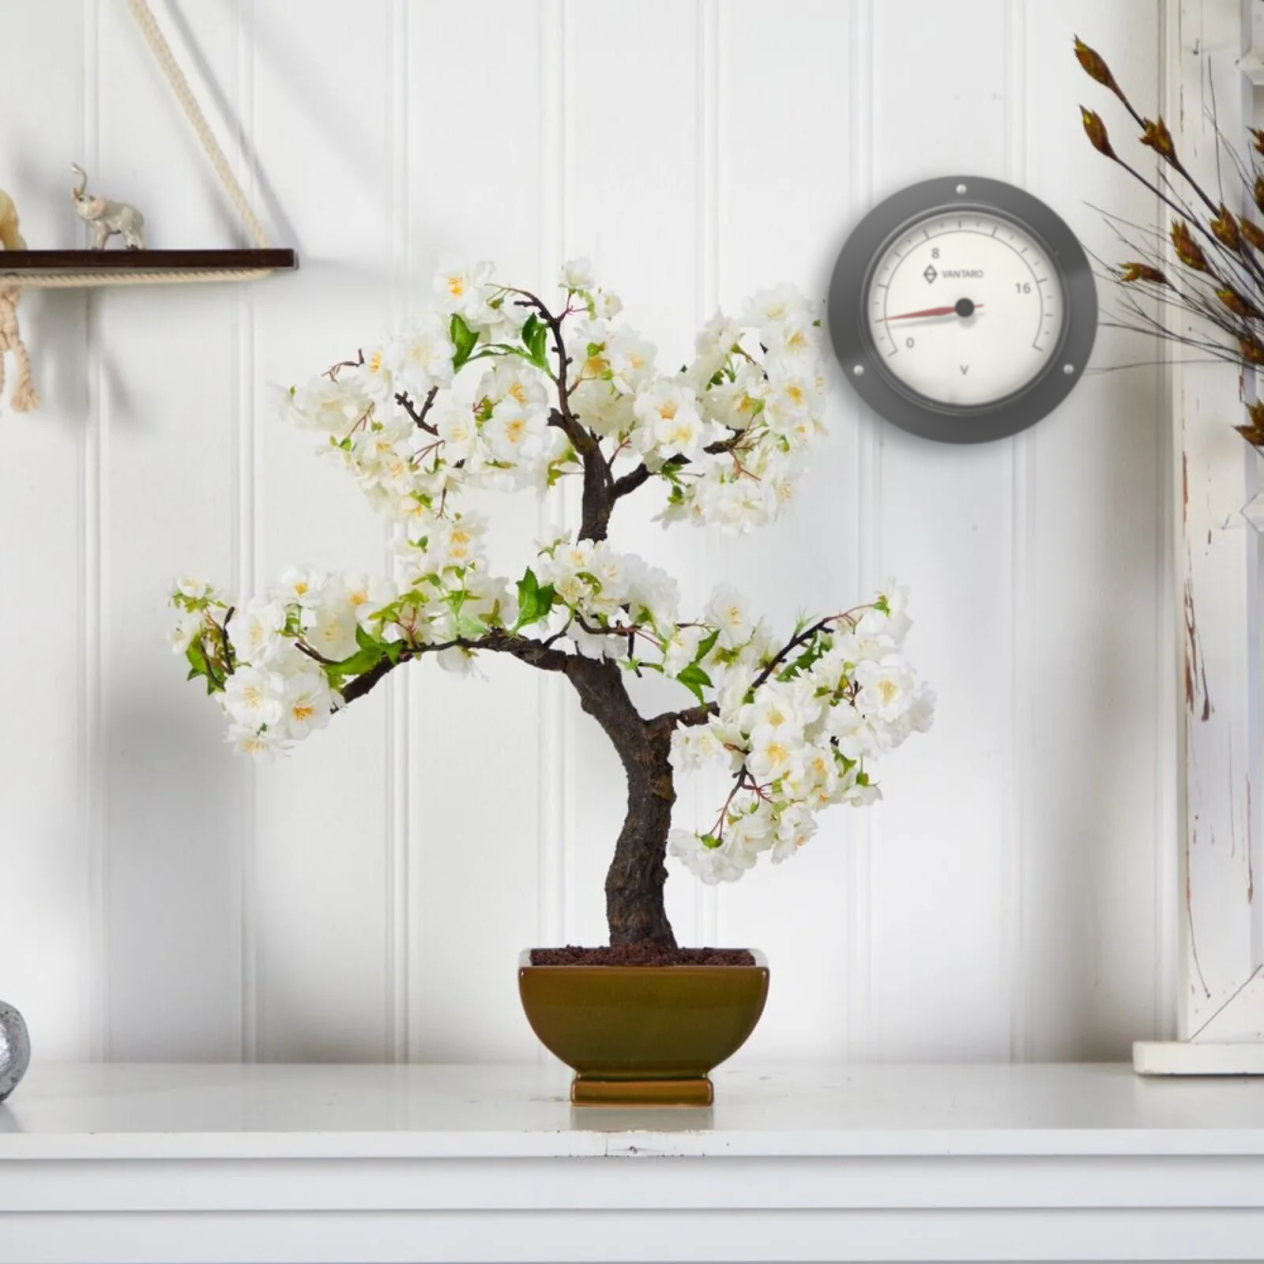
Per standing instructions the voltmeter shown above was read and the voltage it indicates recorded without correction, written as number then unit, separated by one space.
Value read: 2 V
